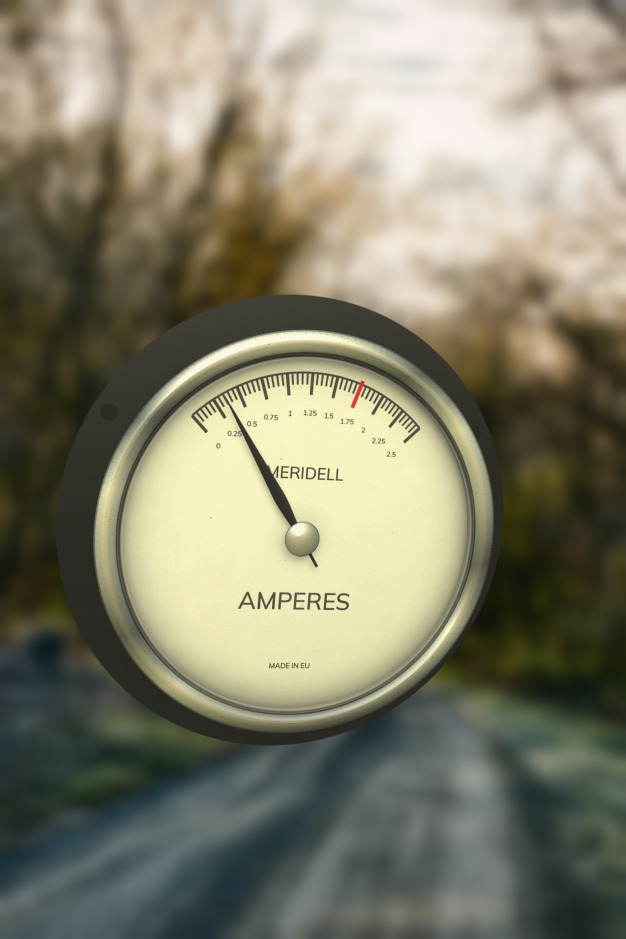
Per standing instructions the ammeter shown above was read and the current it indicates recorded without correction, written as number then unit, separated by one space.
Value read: 0.35 A
